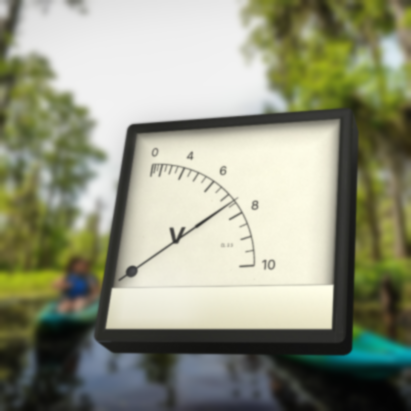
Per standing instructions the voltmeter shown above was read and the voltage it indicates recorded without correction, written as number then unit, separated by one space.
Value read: 7.5 V
